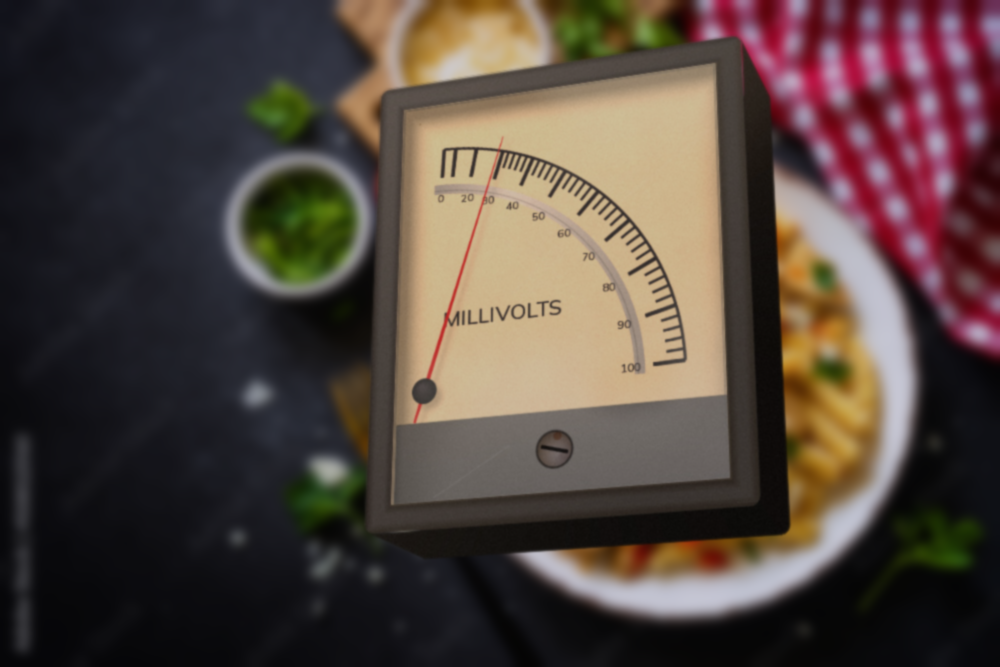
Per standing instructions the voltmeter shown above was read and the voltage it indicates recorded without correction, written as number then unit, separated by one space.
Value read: 30 mV
